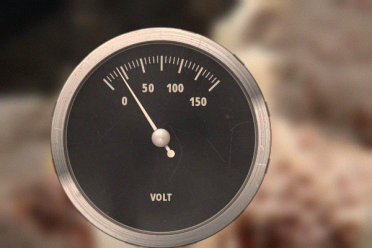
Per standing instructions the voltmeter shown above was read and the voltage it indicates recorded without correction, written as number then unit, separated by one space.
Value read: 20 V
